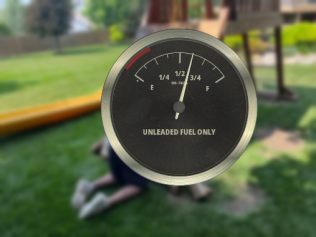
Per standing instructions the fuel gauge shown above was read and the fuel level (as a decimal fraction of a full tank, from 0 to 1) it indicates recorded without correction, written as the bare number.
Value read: 0.625
